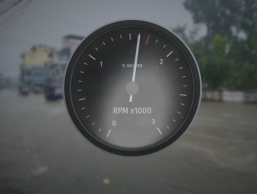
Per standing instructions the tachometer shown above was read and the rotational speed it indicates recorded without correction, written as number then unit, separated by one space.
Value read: 1600 rpm
